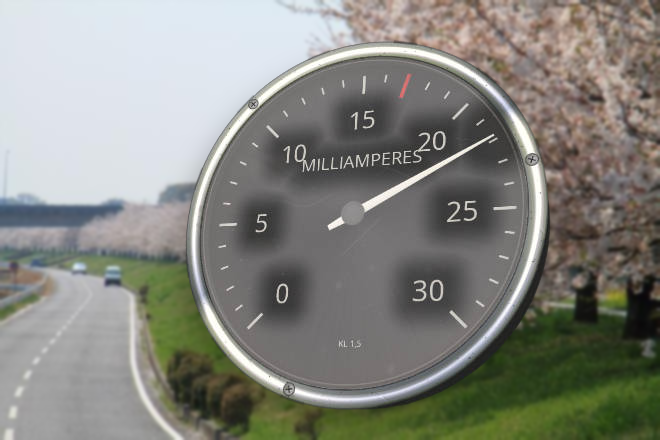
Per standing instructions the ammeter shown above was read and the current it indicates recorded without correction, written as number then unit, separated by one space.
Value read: 22 mA
